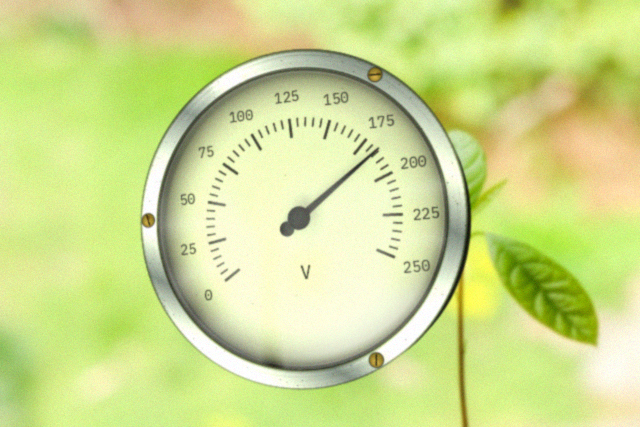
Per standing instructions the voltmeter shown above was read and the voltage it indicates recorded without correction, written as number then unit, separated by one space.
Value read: 185 V
